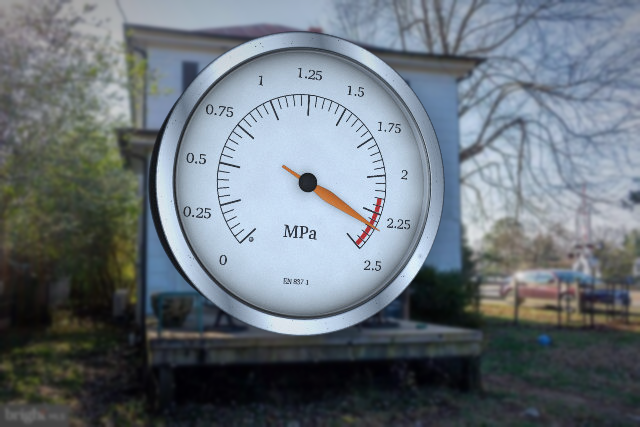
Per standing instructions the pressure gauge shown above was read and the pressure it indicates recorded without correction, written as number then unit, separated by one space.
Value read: 2.35 MPa
